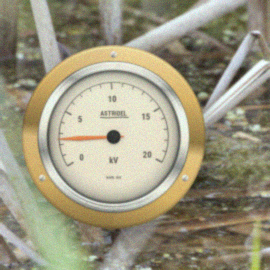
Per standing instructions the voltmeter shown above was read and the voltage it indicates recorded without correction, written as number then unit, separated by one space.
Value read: 2.5 kV
